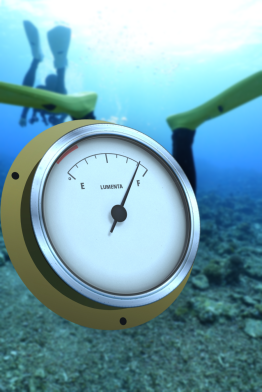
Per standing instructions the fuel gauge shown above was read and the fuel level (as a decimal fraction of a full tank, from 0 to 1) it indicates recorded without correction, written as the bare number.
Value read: 0.875
